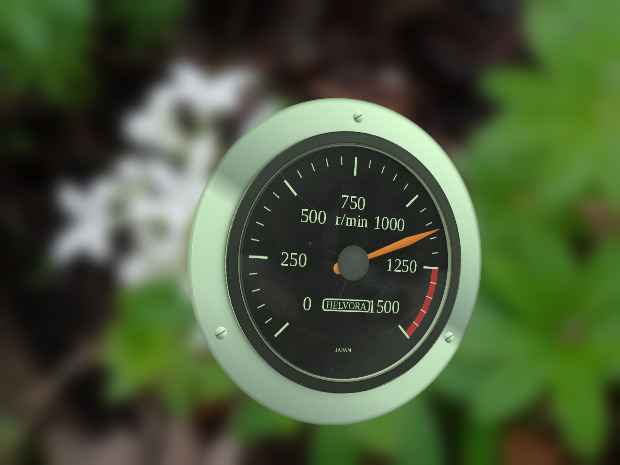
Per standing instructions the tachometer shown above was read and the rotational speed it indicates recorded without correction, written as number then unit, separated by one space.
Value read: 1125 rpm
